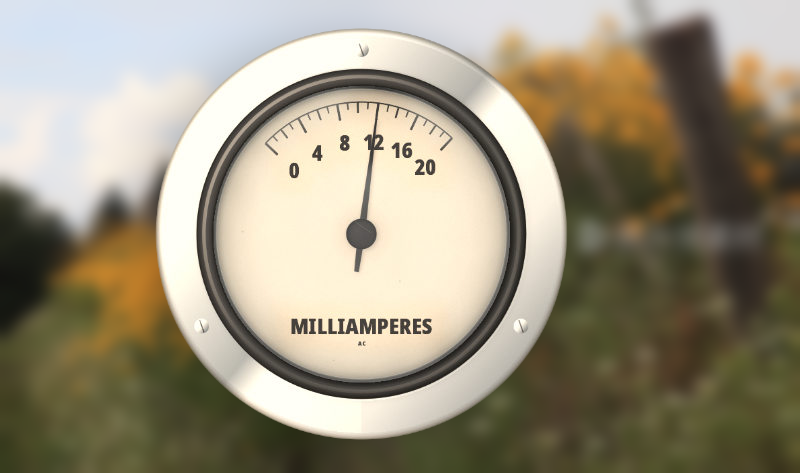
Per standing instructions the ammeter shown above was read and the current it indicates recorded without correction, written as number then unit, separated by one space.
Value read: 12 mA
